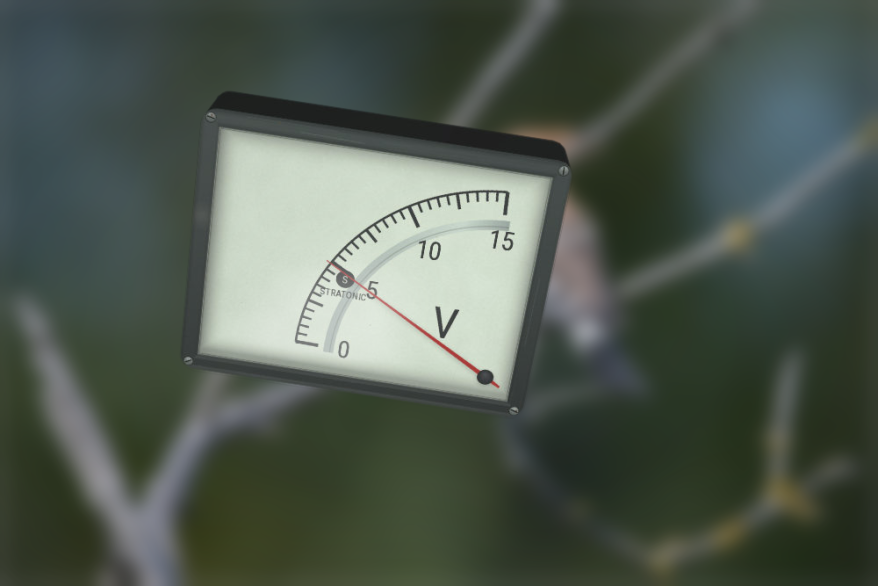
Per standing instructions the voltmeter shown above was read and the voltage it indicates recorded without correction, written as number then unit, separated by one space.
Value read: 5 V
